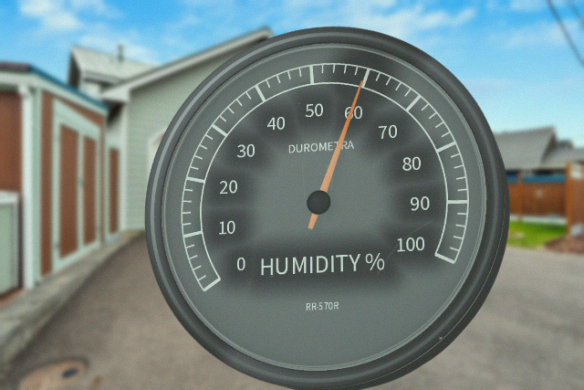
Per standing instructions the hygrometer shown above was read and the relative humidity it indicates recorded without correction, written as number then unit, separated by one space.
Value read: 60 %
